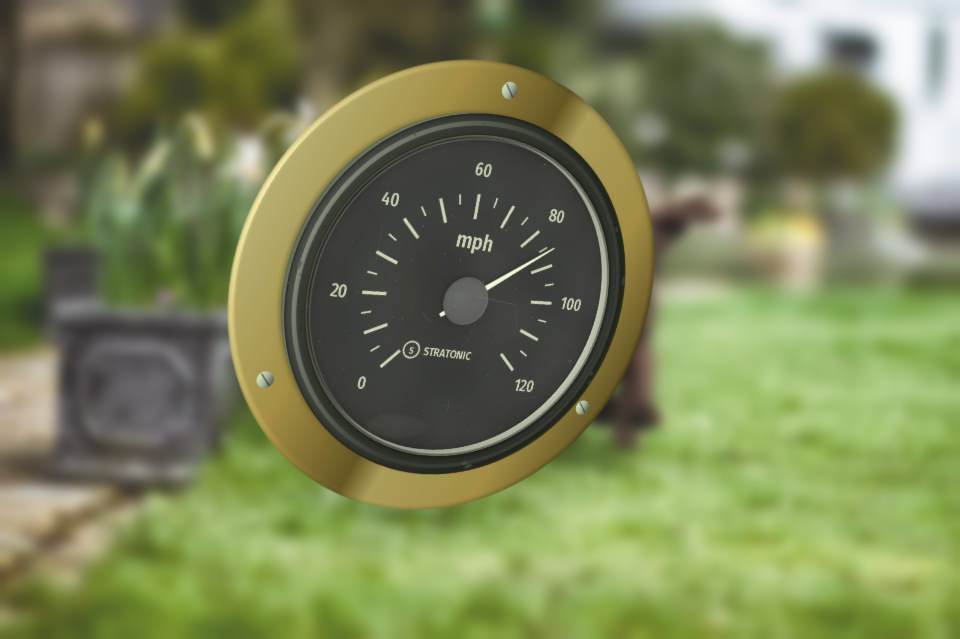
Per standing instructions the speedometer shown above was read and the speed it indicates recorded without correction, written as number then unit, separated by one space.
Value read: 85 mph
